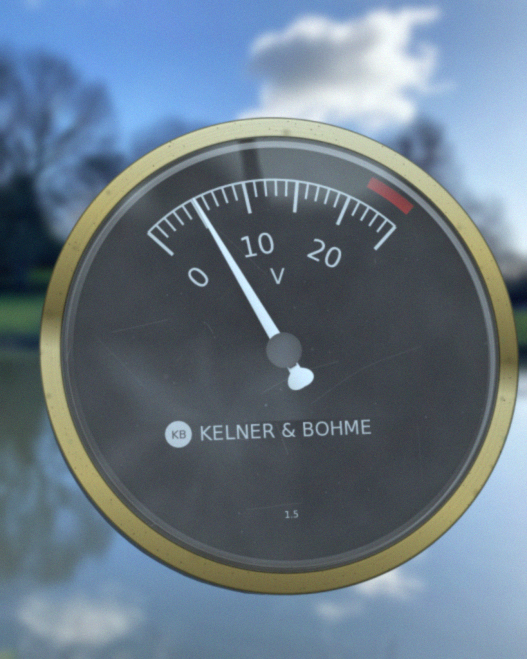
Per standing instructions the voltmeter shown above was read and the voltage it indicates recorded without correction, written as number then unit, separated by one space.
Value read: 5 V
